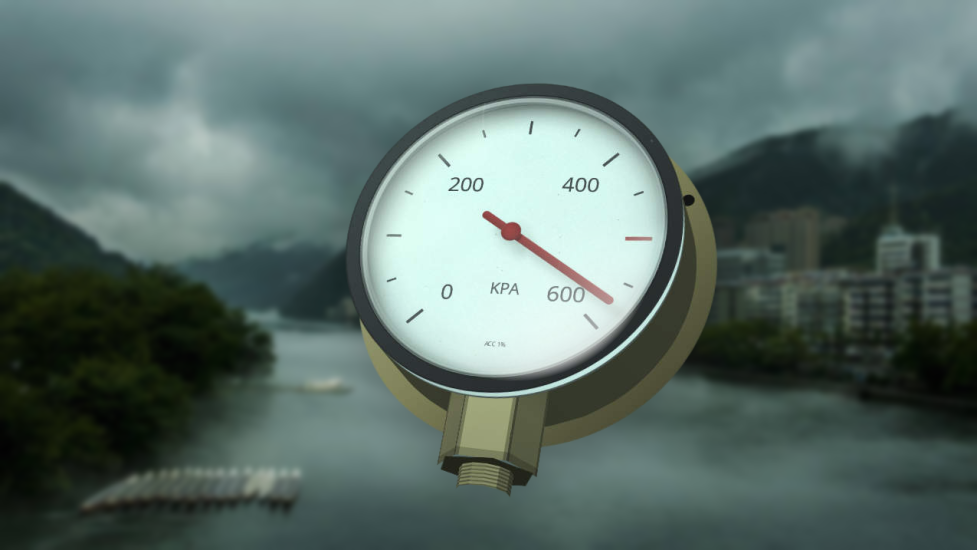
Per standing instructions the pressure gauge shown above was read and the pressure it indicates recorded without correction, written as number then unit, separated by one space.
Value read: 575 kPa
